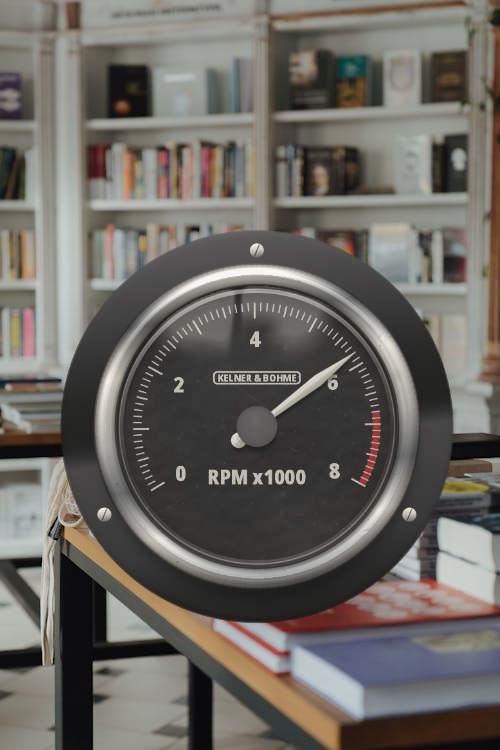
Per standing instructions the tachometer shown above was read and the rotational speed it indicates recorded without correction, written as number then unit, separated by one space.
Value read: 5800 rpm
